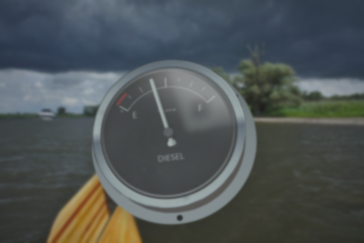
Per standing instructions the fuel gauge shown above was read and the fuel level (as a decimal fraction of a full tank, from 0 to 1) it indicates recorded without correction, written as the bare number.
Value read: 0.375
